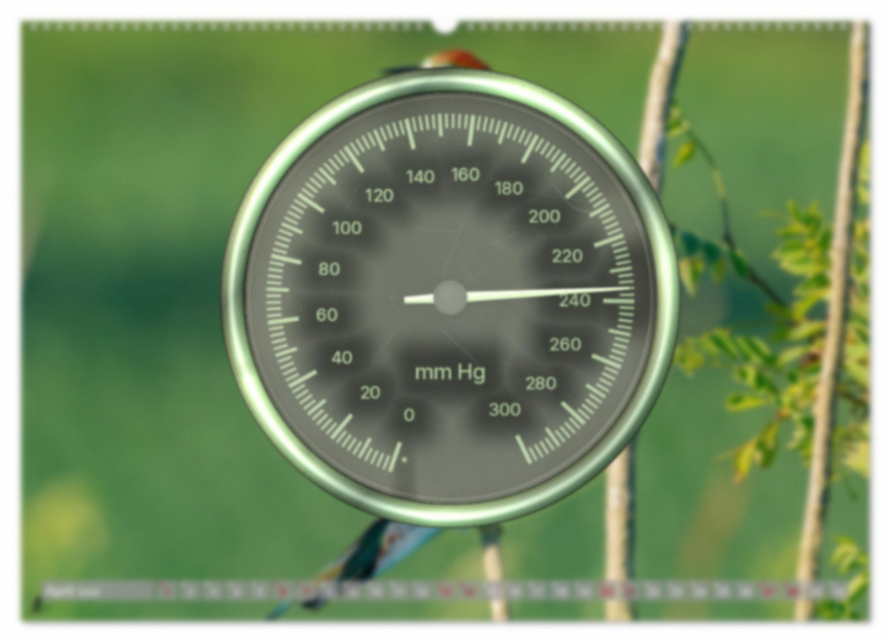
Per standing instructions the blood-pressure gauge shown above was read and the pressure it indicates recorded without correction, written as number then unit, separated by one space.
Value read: 236 mmHg
